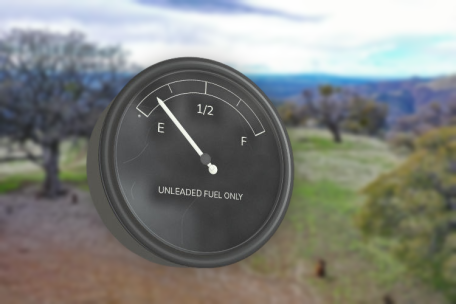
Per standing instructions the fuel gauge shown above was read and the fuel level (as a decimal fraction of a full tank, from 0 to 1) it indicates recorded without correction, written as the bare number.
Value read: 0.125
